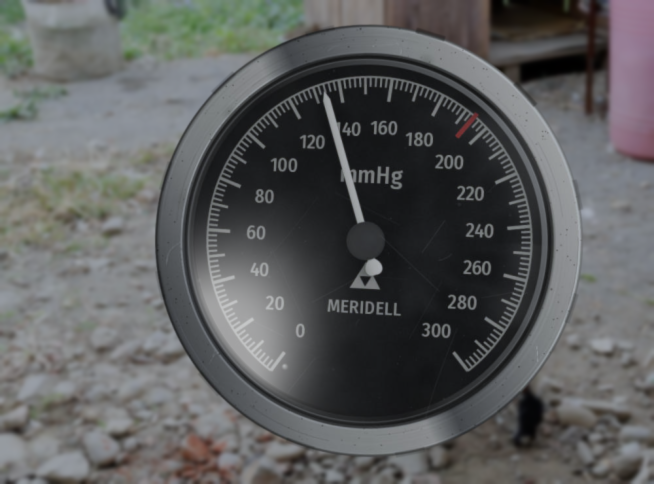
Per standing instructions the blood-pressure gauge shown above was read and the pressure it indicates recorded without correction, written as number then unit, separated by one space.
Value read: 134 mmHg
